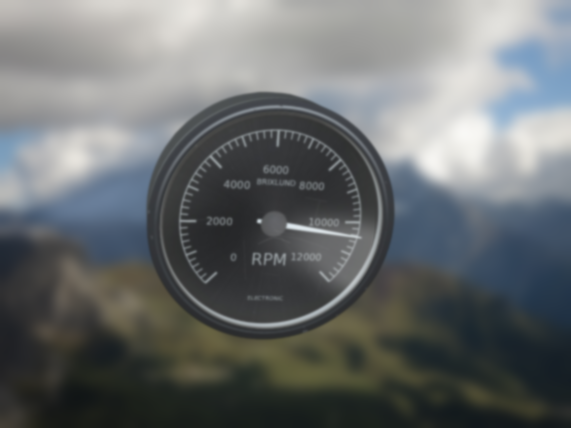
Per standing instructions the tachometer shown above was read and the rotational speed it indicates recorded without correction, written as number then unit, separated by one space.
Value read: 10400 rpm
